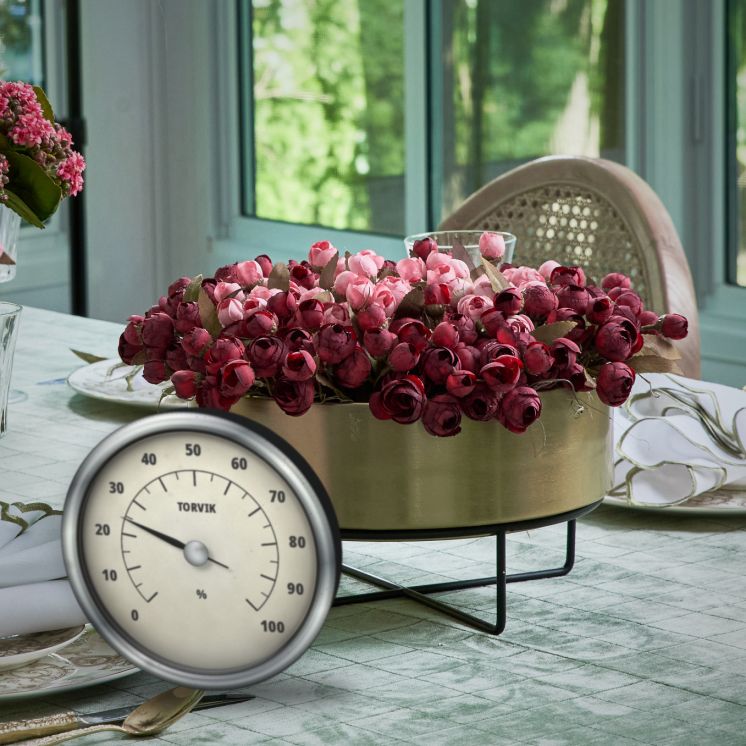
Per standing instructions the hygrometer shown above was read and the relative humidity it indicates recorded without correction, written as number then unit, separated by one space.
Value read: 25 %
